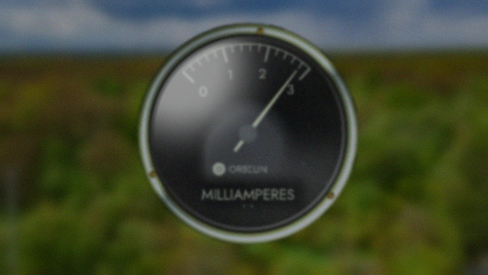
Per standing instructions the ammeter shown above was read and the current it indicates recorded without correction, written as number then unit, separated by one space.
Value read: 2.8 mA
